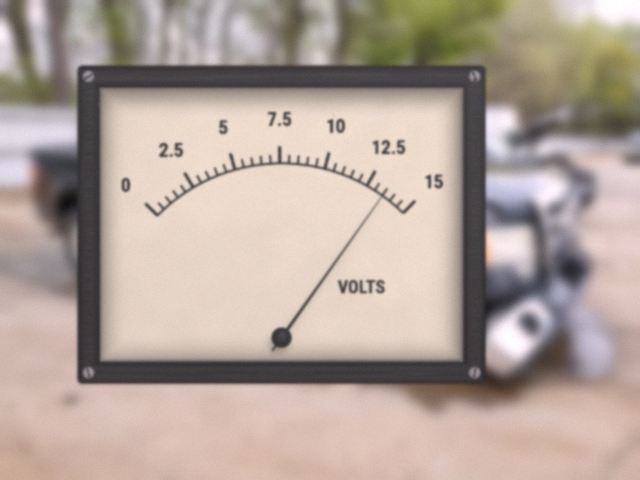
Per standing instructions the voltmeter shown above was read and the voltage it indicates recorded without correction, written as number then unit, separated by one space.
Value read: 13.5 V
